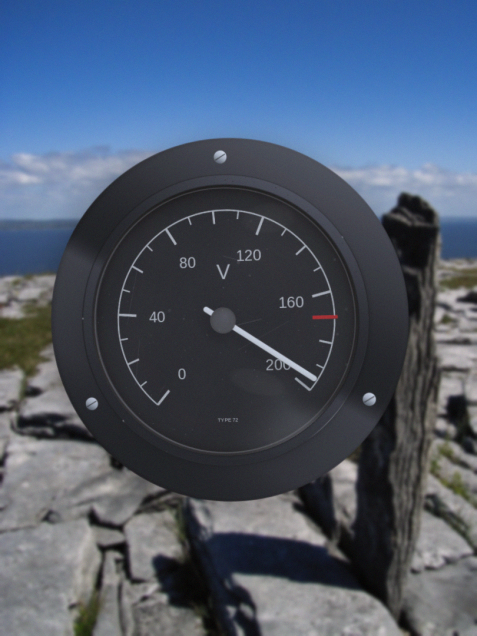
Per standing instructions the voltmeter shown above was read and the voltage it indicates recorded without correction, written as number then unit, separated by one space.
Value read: 195 V
